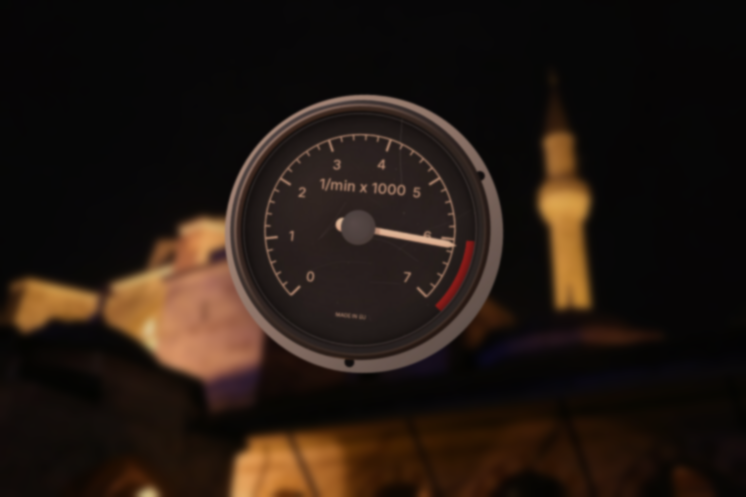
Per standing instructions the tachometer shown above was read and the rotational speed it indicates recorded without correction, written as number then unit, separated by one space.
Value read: 6100 rpm
